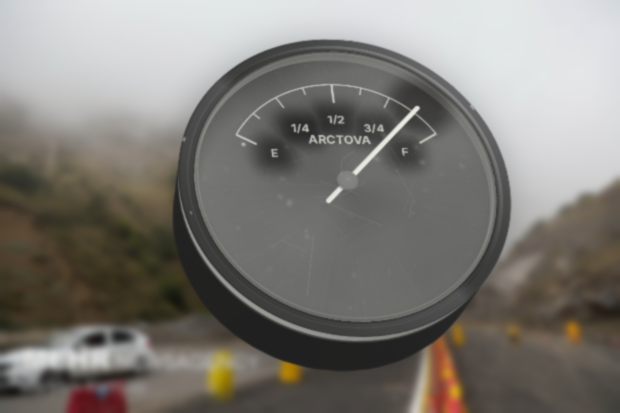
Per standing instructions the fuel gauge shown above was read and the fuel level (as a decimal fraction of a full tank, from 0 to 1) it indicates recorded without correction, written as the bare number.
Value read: 0.875
